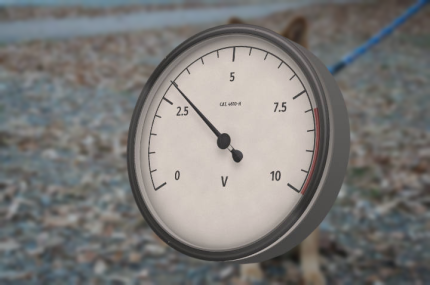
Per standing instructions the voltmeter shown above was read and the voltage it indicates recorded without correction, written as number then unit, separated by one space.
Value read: 3 V
